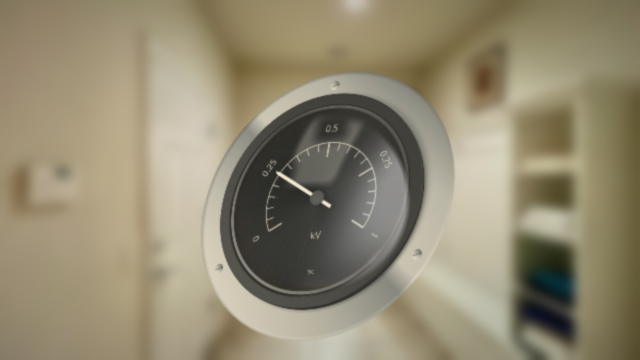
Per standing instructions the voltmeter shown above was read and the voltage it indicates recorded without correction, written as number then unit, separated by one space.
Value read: 0.25 kV
